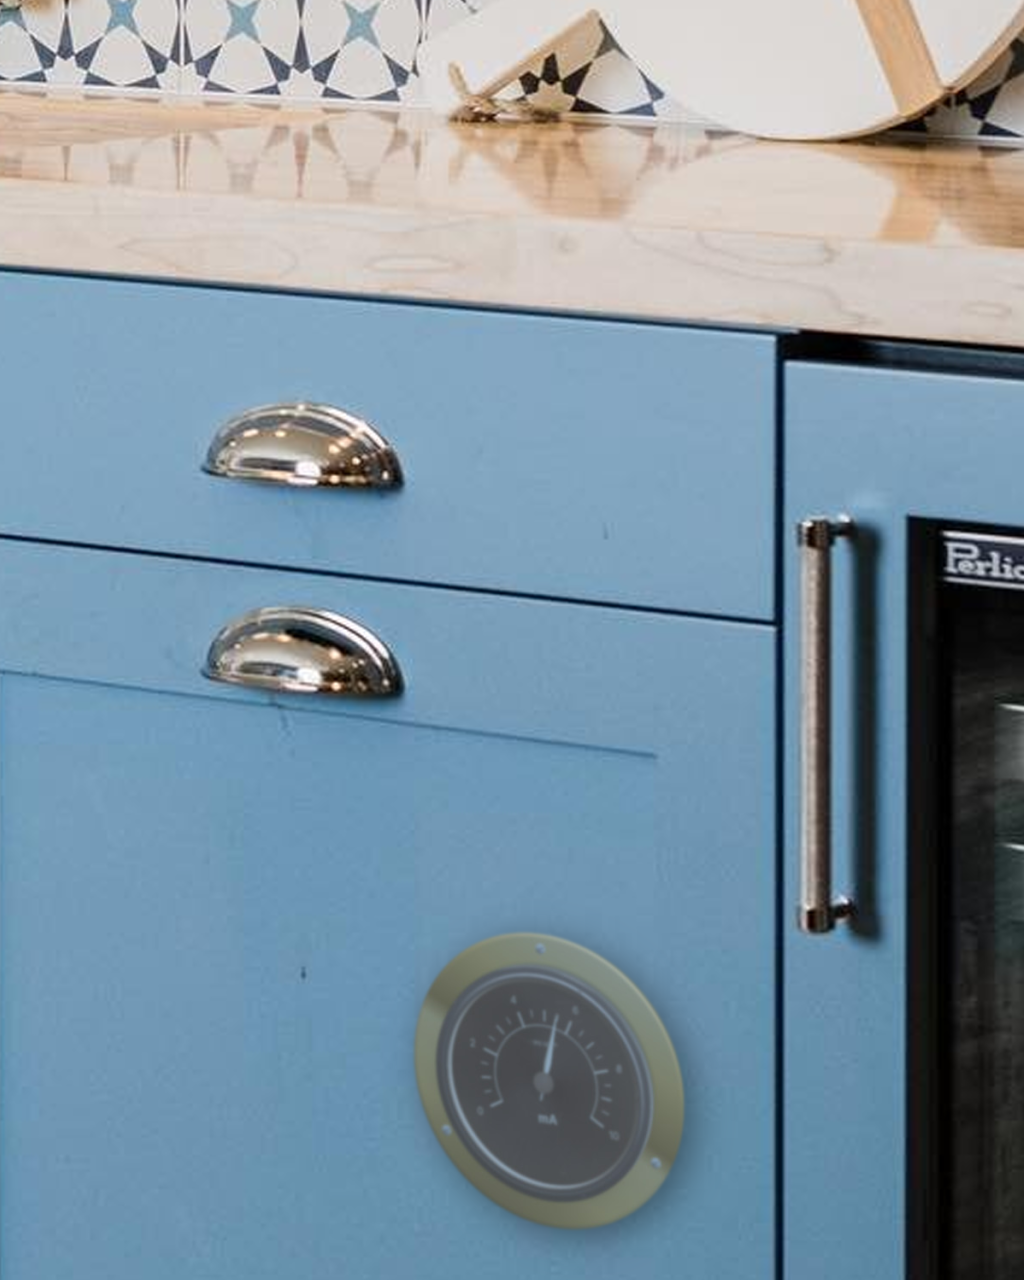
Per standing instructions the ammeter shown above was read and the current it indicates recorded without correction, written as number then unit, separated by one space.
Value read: 5.5 mA
